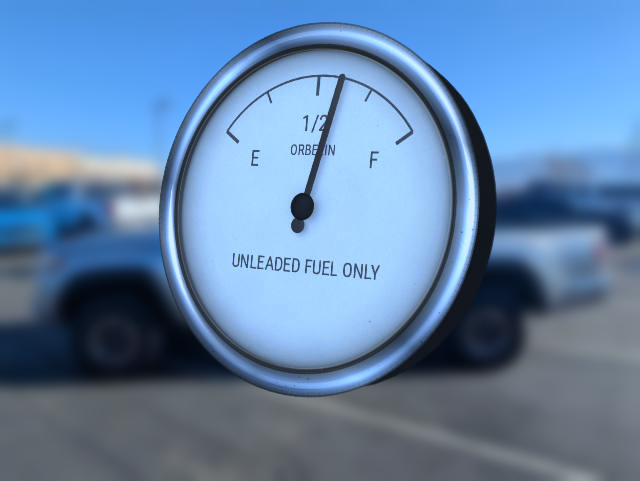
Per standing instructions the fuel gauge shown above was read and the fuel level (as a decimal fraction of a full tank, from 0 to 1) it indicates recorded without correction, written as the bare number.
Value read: 0.625
